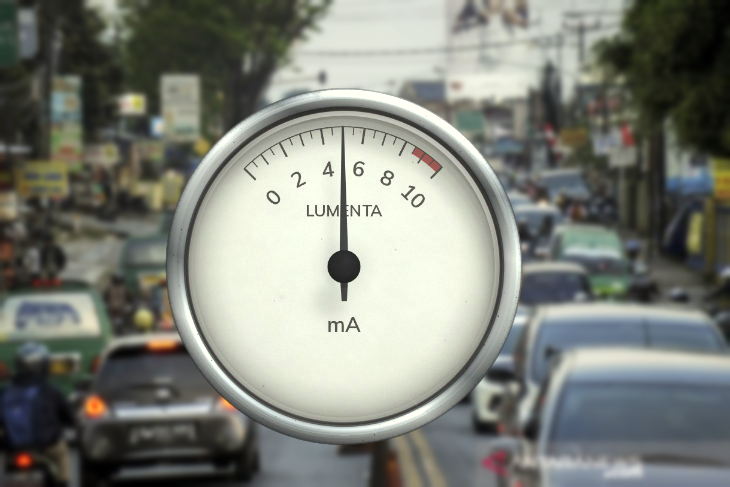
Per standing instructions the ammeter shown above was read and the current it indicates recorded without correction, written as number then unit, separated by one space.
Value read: 5 mA
